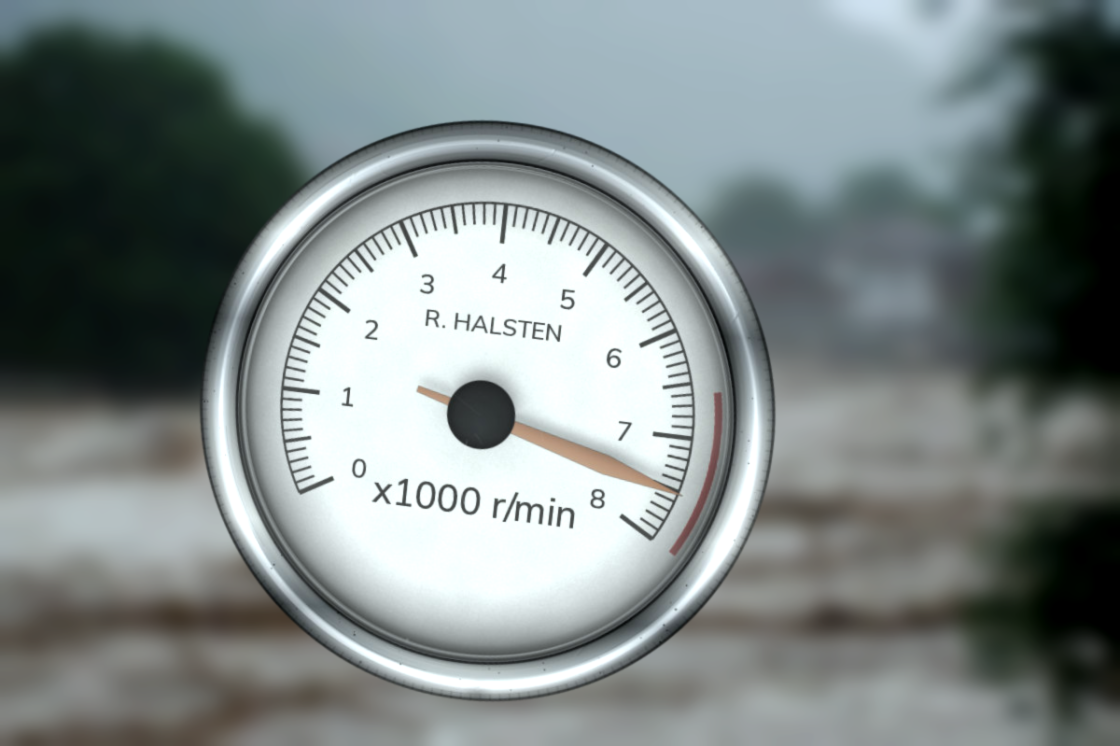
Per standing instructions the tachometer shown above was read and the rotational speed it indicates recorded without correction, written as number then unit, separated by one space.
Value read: 7500 rpm
